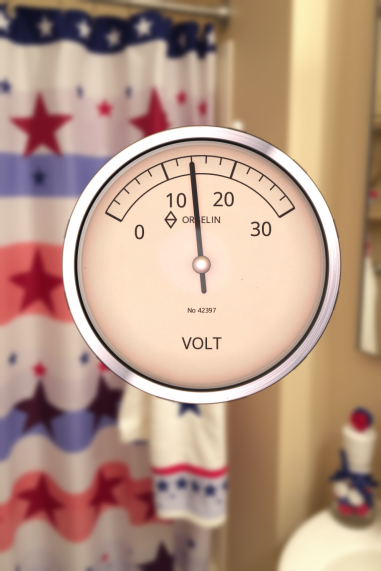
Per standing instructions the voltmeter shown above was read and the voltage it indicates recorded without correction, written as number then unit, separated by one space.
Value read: 14 V
